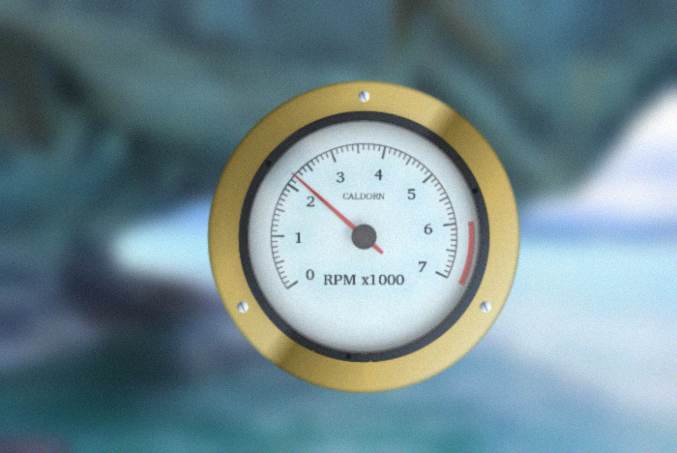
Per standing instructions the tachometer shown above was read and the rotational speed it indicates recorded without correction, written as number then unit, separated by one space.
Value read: 2200 rpm
